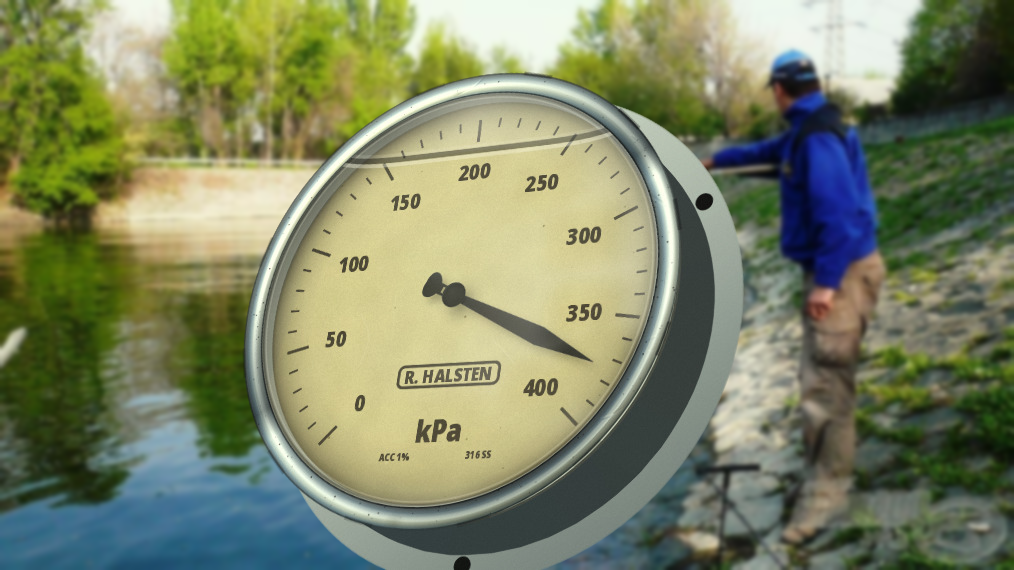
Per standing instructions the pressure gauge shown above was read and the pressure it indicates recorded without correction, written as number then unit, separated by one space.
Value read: 375 kPa
